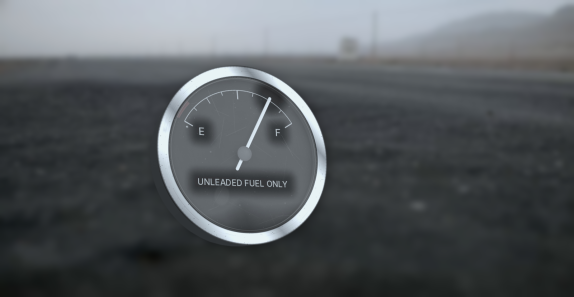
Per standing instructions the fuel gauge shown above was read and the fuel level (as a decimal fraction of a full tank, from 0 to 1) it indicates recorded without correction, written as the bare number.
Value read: 0.75
